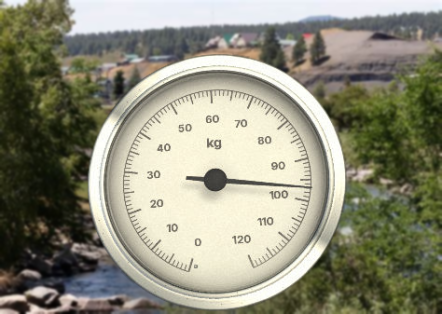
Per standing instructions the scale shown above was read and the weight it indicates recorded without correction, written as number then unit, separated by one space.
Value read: 97 kg
